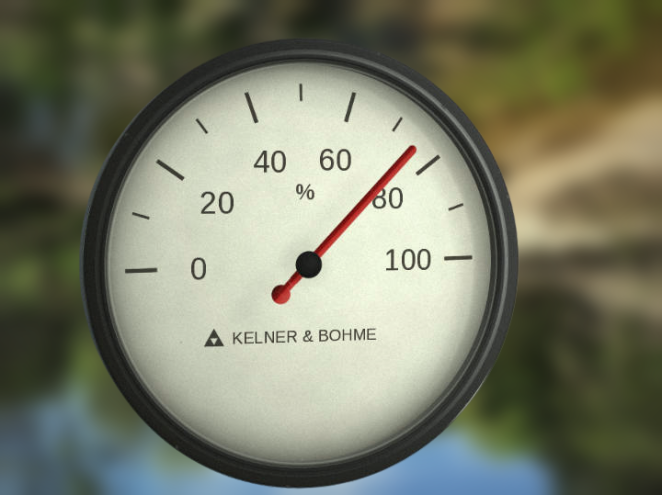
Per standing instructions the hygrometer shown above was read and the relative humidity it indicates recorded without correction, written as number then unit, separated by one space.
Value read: 75 %
